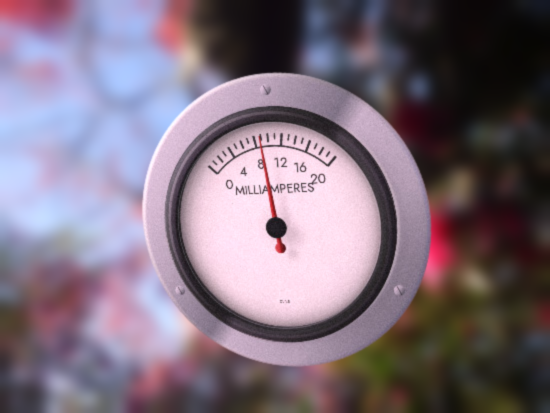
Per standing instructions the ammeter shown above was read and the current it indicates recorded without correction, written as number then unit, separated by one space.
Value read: 9 mA
